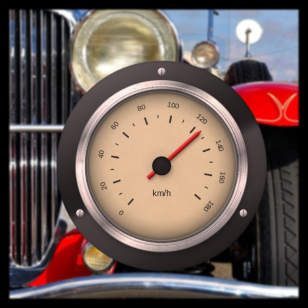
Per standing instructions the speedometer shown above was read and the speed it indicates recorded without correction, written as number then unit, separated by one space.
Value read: 125 km/h
